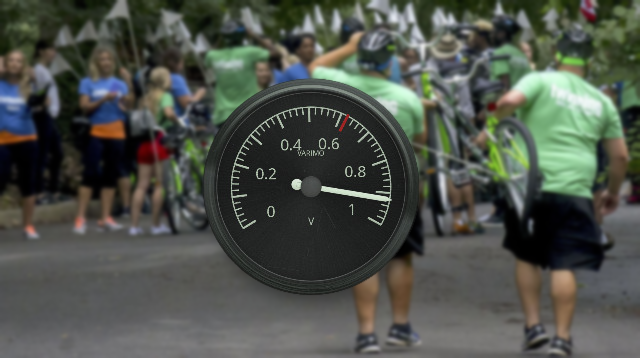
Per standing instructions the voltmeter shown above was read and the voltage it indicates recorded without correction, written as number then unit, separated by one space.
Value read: 0.92 V
